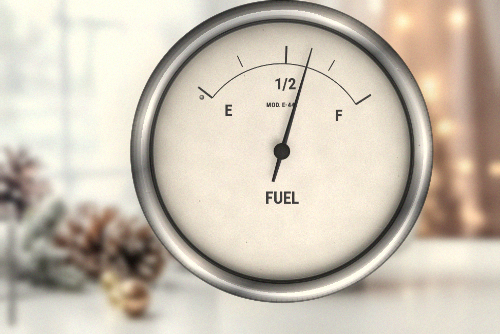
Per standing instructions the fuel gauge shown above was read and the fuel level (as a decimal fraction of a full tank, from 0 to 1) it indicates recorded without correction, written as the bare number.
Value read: 0.625
